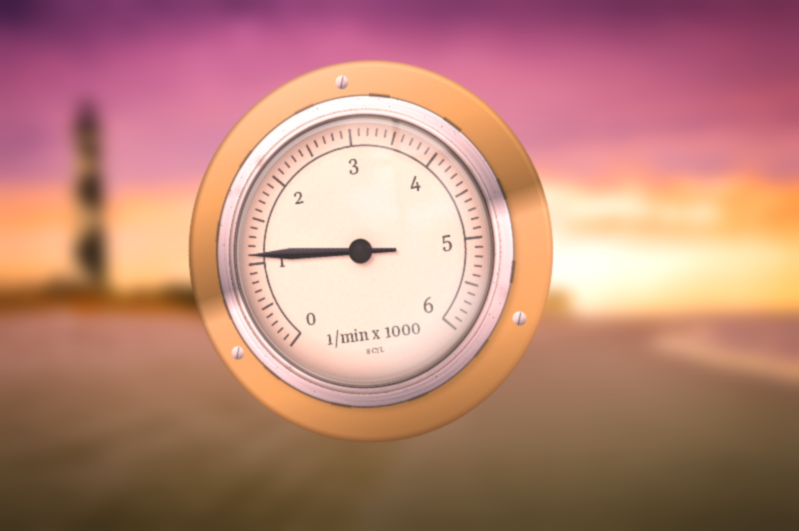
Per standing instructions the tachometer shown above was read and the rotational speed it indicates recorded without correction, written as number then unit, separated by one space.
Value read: 1100 rpm
